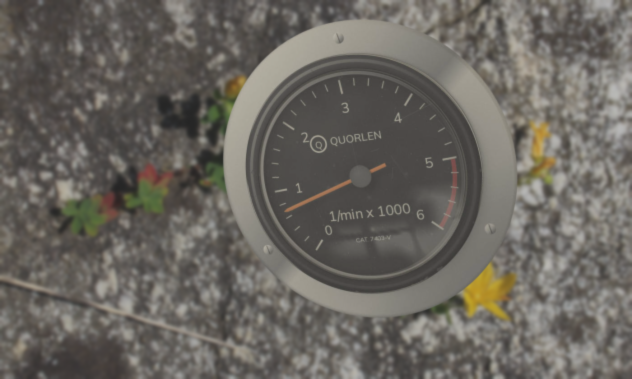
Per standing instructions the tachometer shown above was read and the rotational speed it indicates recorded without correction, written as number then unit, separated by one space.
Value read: 700 rpm
